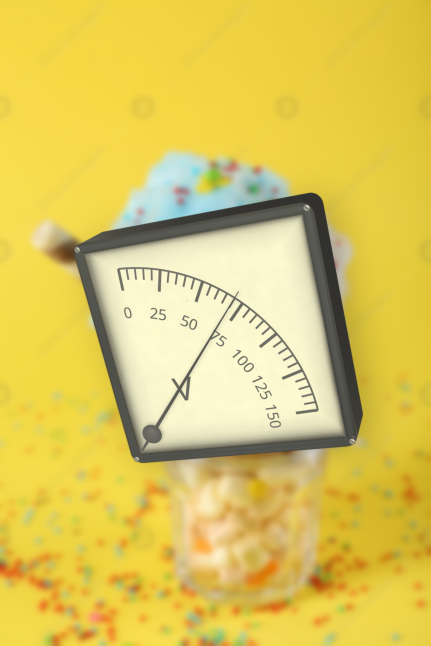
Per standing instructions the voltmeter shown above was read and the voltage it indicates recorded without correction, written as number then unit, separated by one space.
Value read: 70 V
